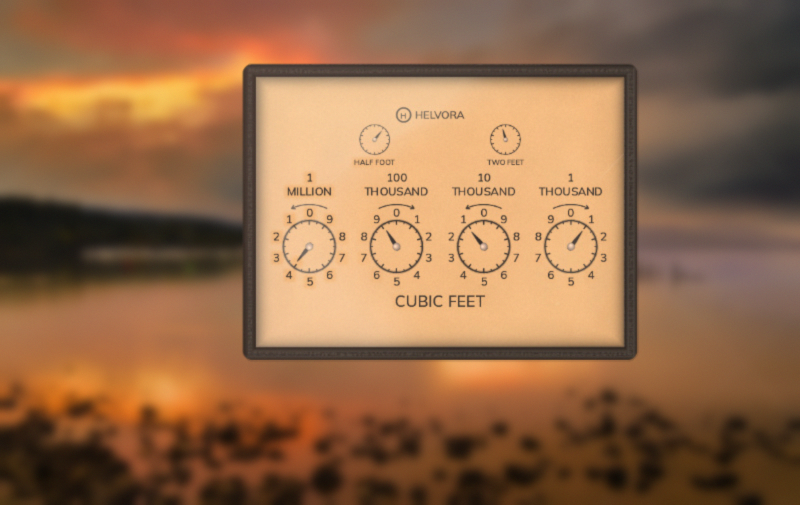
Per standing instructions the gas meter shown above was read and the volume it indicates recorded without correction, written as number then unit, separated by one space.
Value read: 391100 ft³
